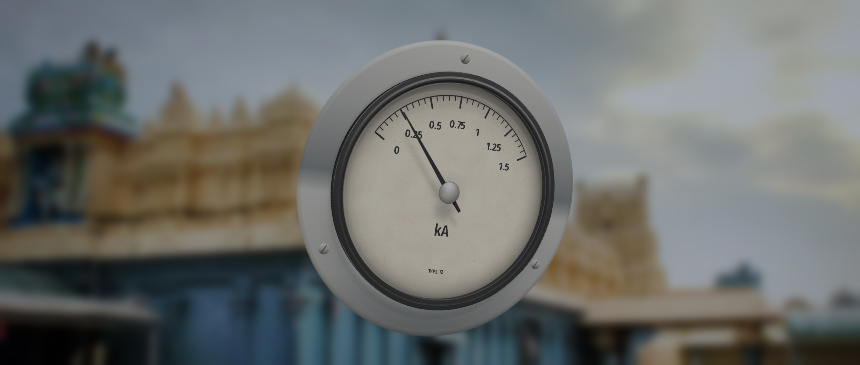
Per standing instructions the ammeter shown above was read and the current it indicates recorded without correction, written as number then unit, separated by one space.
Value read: 0.25 kA
